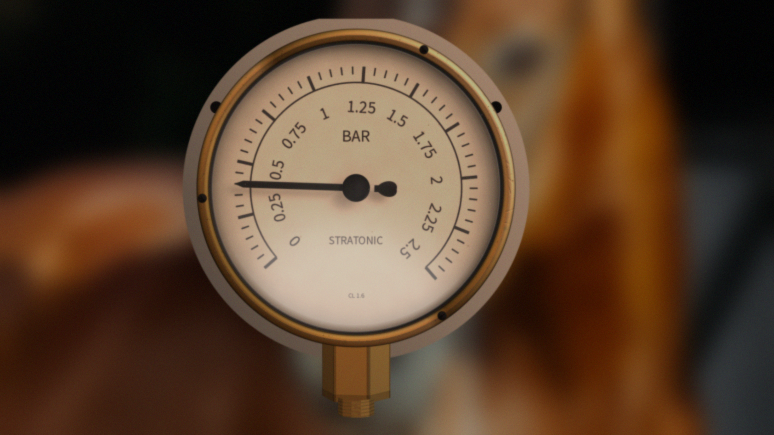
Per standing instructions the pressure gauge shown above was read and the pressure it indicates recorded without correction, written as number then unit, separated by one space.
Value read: 0.4 bar
